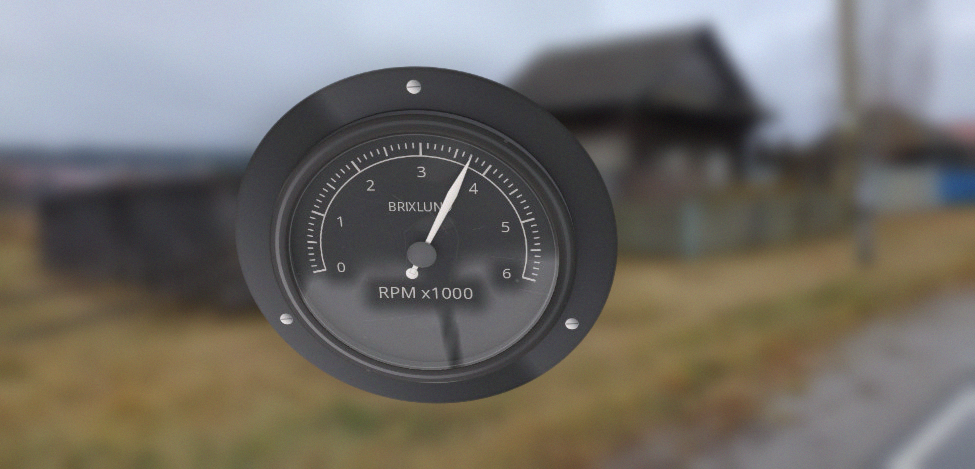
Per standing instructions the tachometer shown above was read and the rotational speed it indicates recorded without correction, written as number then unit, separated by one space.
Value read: 3700 rpm
